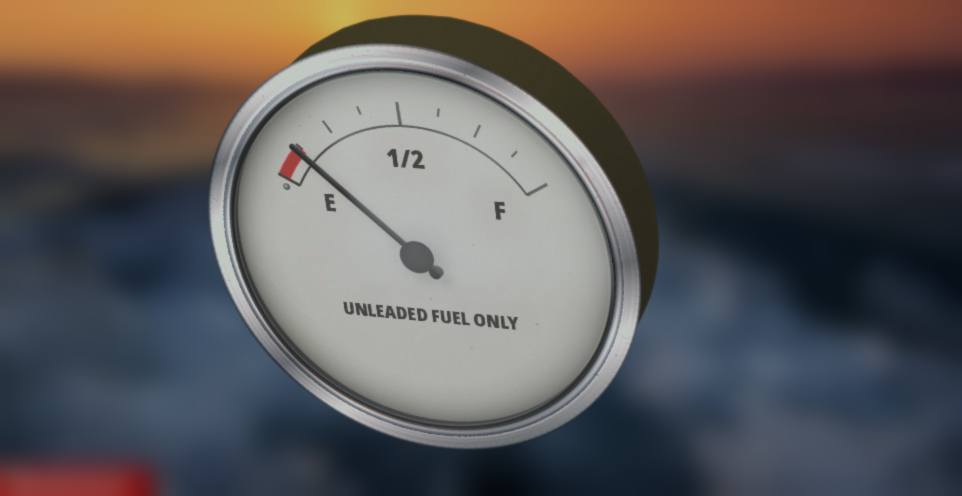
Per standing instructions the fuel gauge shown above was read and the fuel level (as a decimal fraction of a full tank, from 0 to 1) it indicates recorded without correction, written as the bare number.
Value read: 0.125
